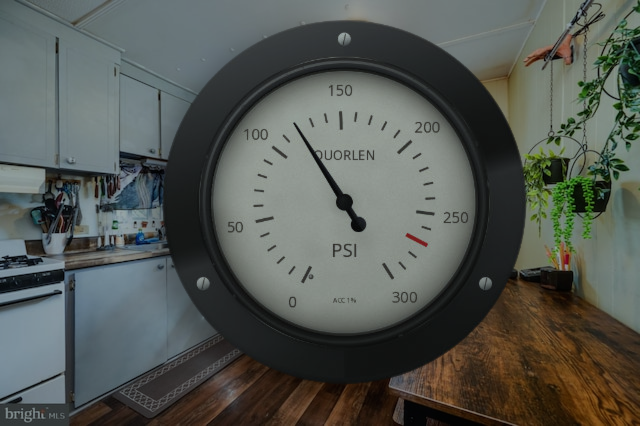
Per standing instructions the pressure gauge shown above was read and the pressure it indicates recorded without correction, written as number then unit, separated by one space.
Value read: 120 psi
